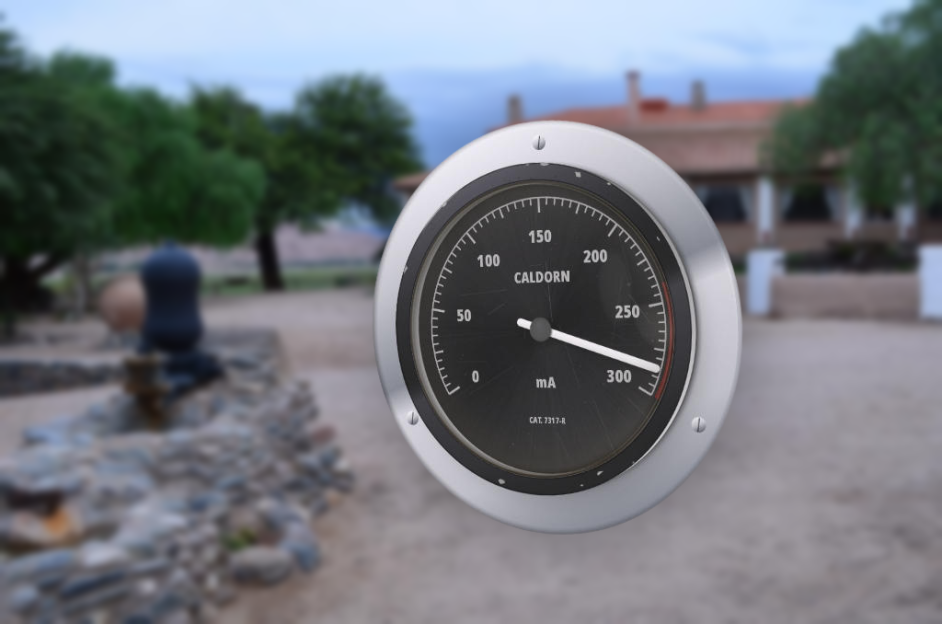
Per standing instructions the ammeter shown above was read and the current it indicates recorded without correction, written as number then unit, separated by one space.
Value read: 285 mA
